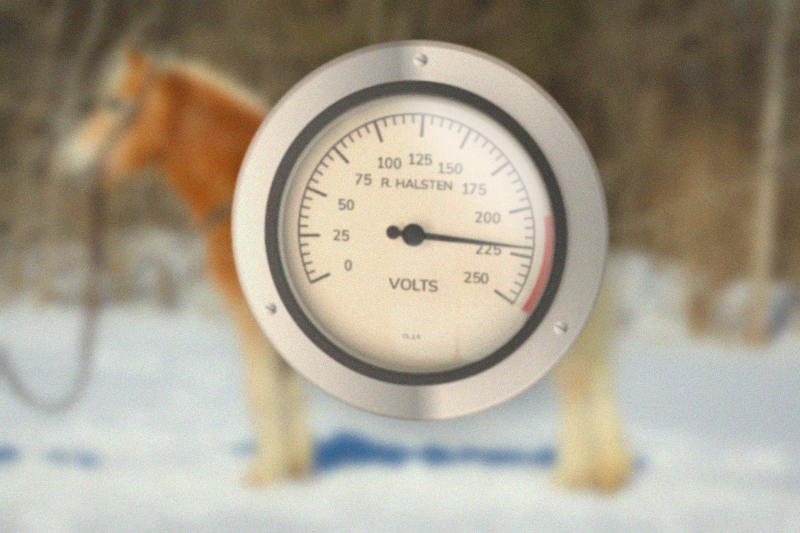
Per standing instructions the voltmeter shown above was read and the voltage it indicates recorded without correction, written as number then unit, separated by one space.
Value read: 220 V
